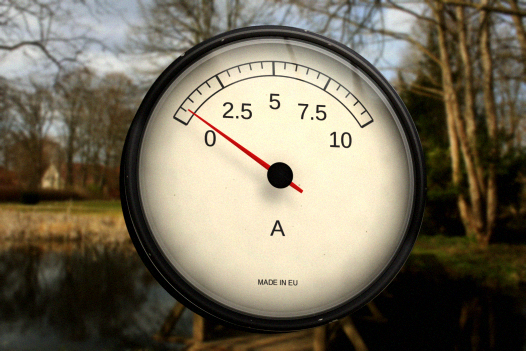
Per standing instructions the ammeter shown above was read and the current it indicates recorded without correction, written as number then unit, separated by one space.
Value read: 0.5 A
